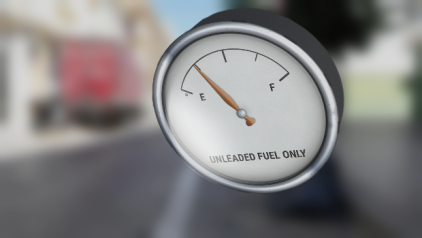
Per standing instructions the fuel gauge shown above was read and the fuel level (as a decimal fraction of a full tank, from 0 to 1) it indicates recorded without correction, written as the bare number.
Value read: 0.25
